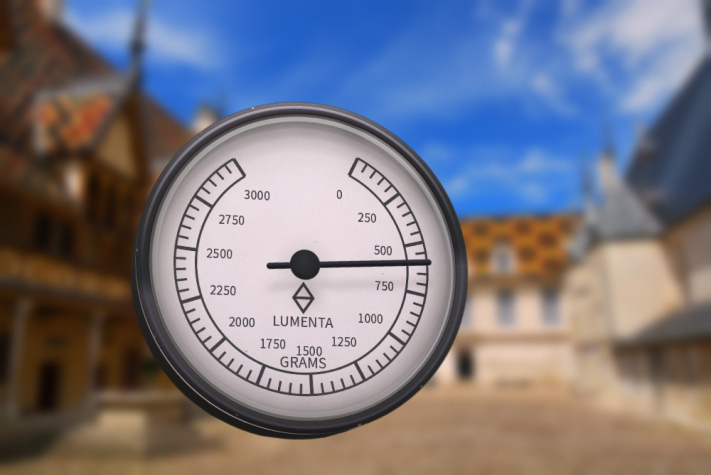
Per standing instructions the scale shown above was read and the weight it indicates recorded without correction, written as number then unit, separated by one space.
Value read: 600 g
